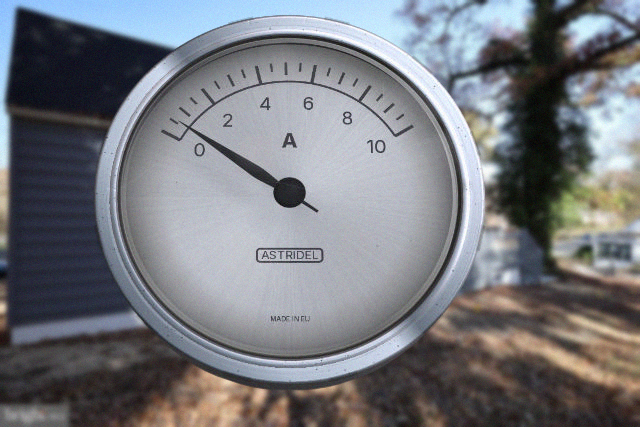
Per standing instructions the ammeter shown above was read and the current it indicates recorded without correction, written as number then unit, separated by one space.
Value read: 0.5 A
